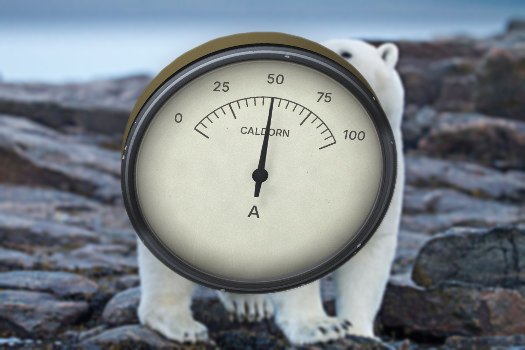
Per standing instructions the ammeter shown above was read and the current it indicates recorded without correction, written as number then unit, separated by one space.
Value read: 50 A
